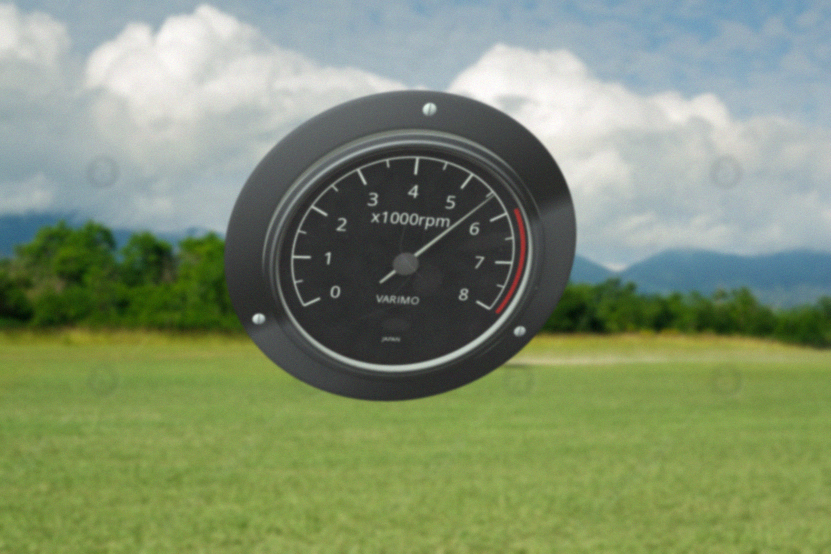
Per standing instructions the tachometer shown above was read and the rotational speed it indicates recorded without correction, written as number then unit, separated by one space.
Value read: 5500 rpm
